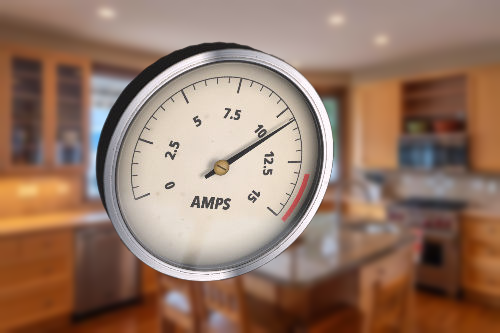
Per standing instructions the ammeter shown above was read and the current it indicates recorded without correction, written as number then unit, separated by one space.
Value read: 10.5 A
